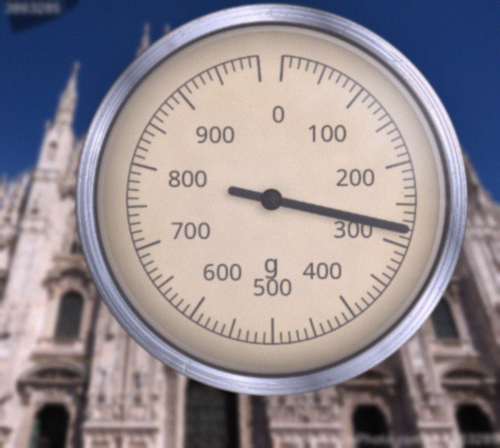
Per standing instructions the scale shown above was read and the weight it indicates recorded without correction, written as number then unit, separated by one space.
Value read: 280 g
